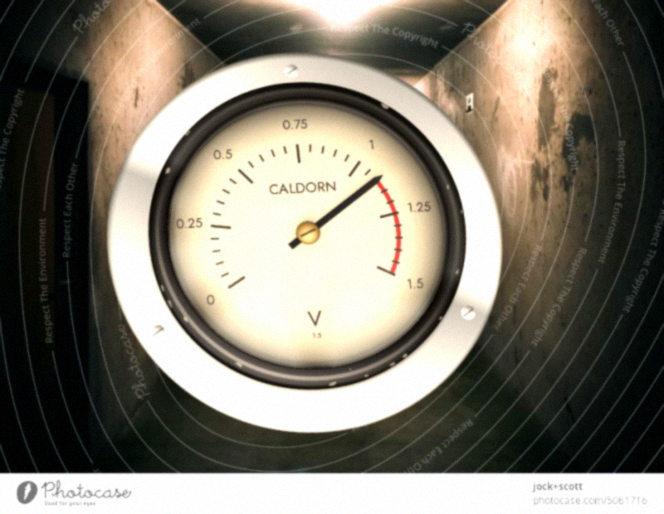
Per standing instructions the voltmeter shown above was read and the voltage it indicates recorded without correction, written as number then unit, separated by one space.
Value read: 1.1 V
